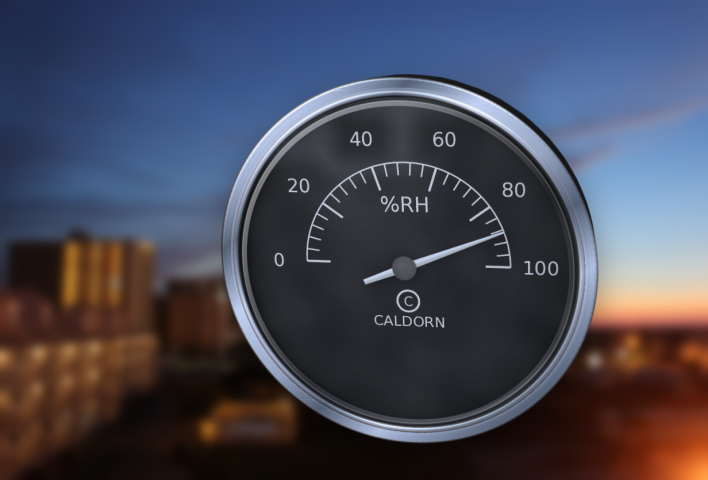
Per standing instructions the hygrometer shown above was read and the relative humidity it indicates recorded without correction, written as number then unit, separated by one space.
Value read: 88 %
